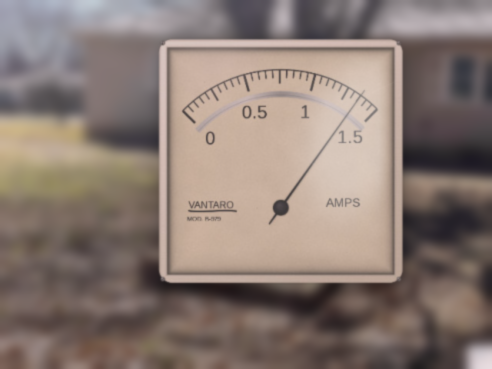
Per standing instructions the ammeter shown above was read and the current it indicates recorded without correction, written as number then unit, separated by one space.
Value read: 1.35 A
